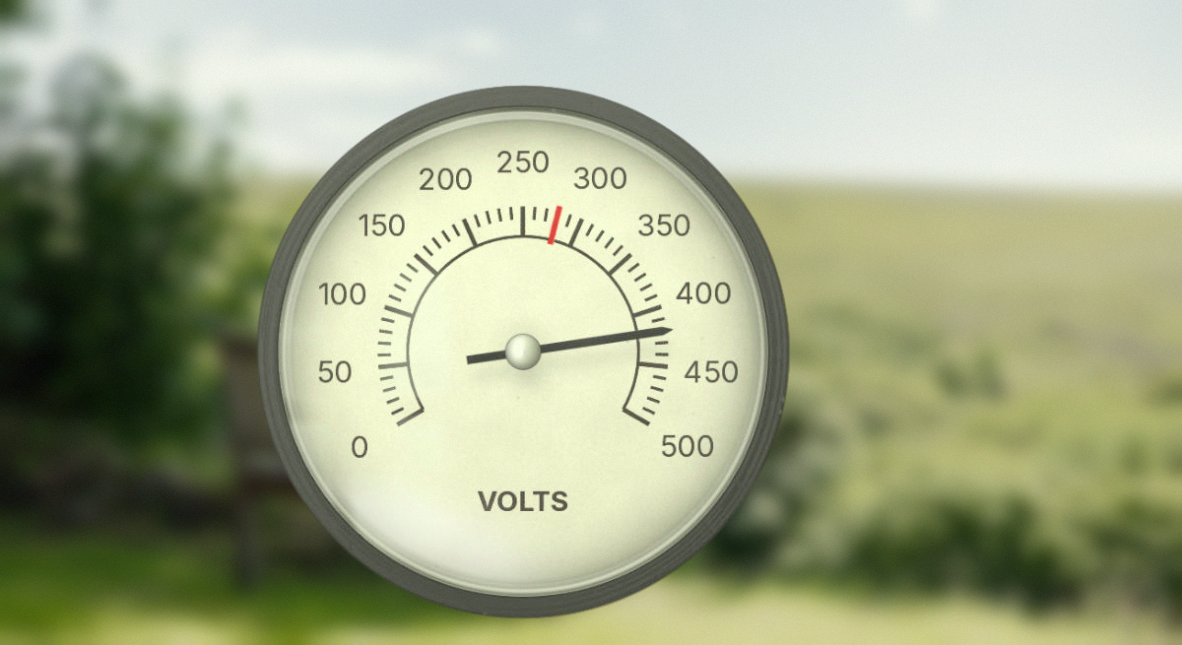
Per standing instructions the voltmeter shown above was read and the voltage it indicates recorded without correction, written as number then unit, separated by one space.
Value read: 420 V
